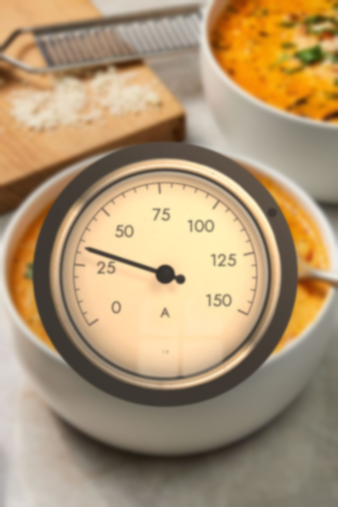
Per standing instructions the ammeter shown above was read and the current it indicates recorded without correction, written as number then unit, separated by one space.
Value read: 32.5 A
